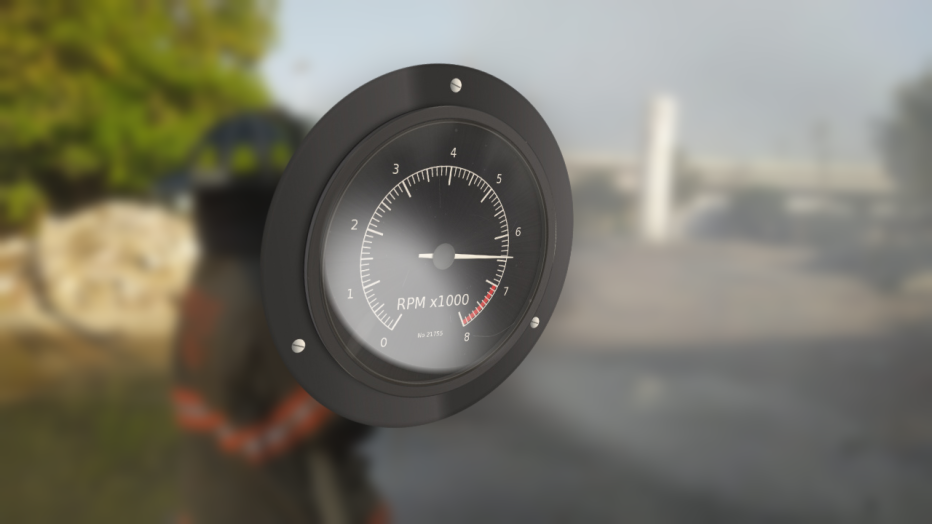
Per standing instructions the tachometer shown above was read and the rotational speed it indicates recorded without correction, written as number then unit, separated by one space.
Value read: 6400 rpm
